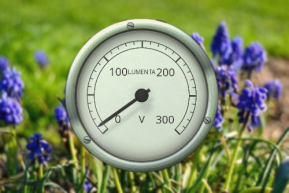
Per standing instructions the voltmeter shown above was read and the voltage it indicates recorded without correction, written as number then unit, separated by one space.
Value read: 10 V
